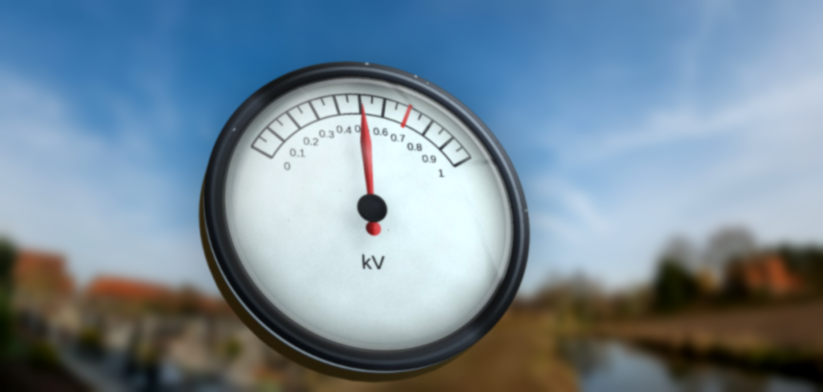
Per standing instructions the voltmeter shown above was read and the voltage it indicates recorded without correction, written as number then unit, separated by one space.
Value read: 0.5 kV
